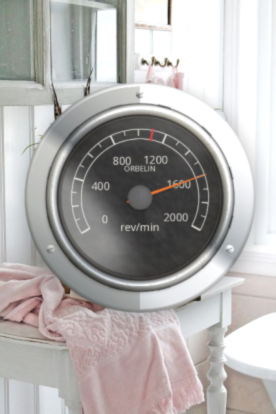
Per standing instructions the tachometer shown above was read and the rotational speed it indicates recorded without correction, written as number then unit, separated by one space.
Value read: 1600 rpm
